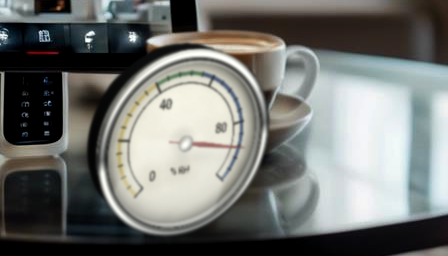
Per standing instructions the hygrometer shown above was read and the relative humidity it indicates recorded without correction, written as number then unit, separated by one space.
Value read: 88 %
